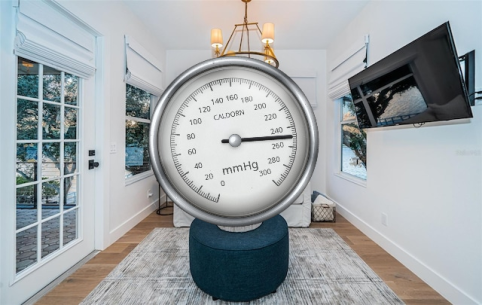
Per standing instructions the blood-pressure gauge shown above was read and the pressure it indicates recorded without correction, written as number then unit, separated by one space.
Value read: 250 mmHg
